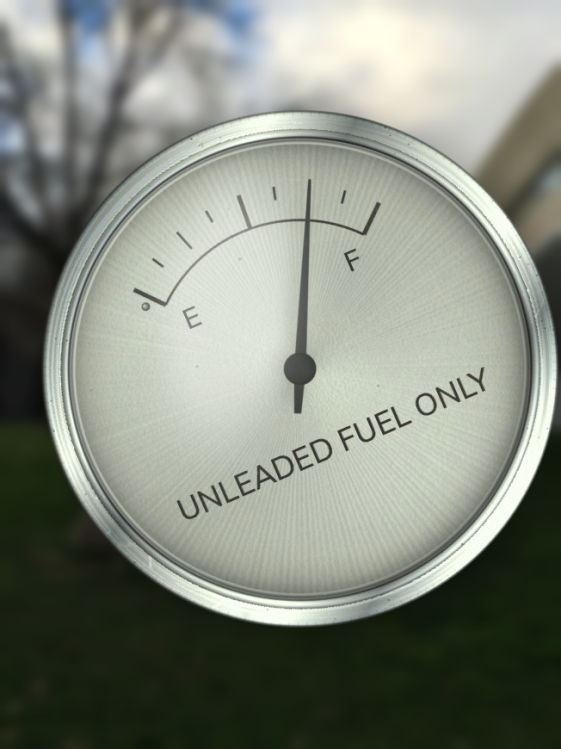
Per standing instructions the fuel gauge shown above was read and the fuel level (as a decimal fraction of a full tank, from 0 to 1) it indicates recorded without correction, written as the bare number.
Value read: 0.75
